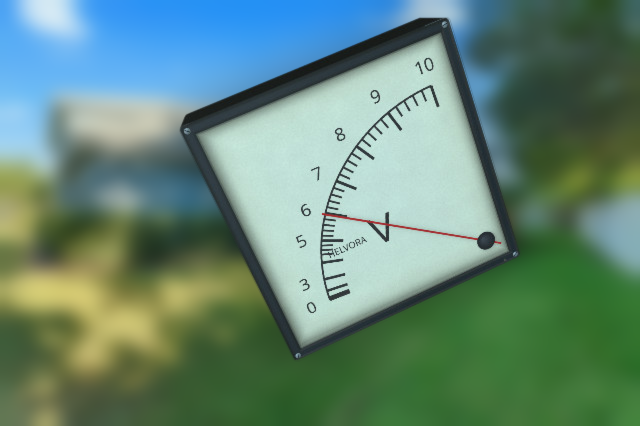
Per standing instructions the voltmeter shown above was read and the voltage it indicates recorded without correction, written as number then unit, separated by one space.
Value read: 6 V
